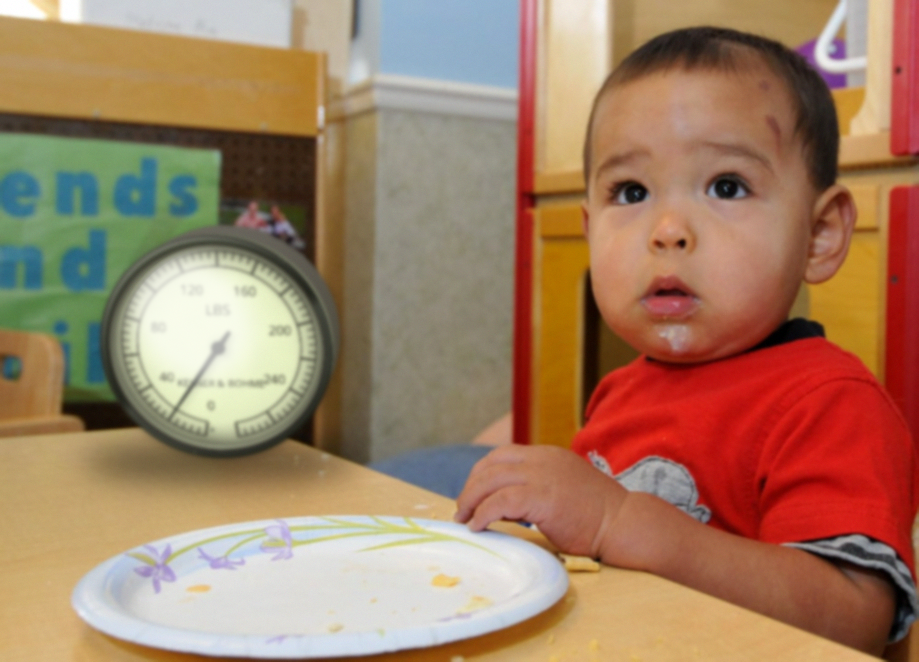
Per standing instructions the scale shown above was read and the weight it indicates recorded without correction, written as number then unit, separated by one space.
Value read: 20 lb
